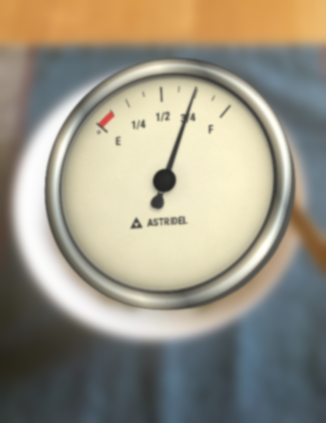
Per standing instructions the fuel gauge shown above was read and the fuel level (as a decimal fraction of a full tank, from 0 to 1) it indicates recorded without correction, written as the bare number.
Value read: 0.75
